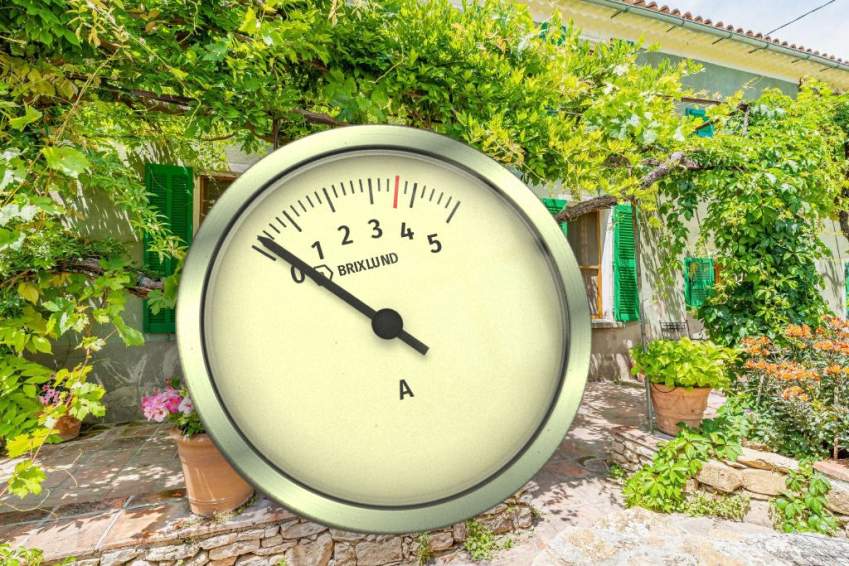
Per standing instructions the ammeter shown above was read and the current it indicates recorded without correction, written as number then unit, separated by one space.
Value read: 0.2 A
